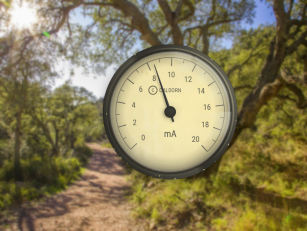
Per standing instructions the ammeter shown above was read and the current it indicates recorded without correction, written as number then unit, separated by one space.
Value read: 8.5 mA
